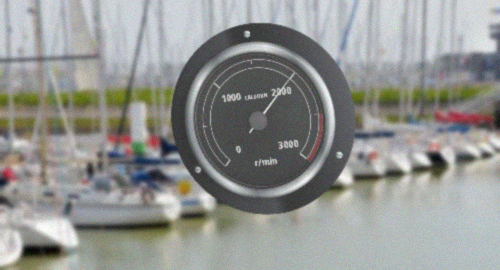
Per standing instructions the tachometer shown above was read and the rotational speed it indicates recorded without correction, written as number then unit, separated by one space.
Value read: 2000 rpm
